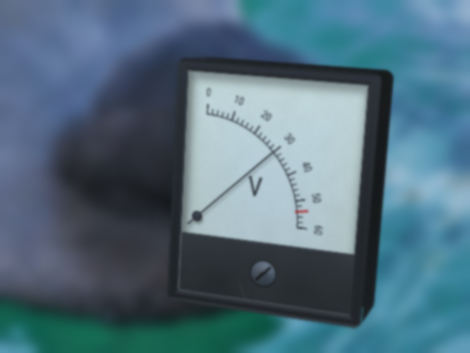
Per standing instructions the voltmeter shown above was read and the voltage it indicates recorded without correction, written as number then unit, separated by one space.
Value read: 30 V
